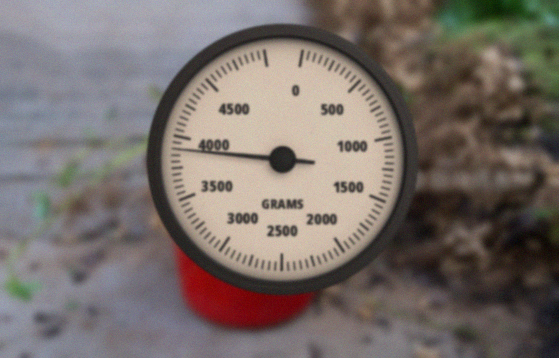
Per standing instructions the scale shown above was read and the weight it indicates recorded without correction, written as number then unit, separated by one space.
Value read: 3900 g
